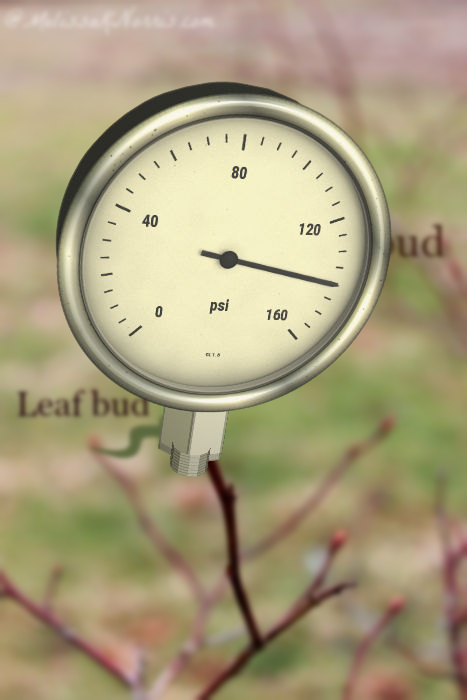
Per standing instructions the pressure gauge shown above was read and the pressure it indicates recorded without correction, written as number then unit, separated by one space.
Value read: 140 psi
